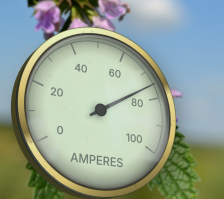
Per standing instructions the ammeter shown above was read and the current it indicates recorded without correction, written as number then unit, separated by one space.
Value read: 75 A
